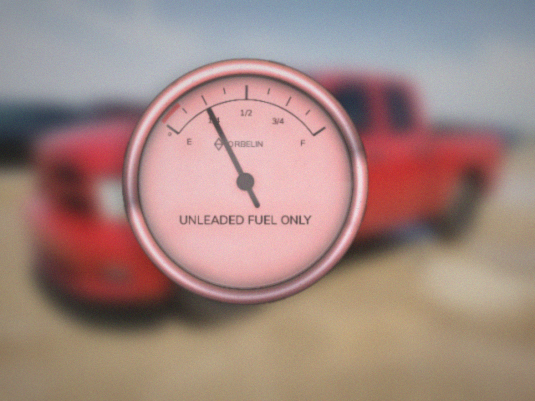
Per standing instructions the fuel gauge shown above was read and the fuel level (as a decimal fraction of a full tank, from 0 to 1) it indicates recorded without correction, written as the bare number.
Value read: 0.25
